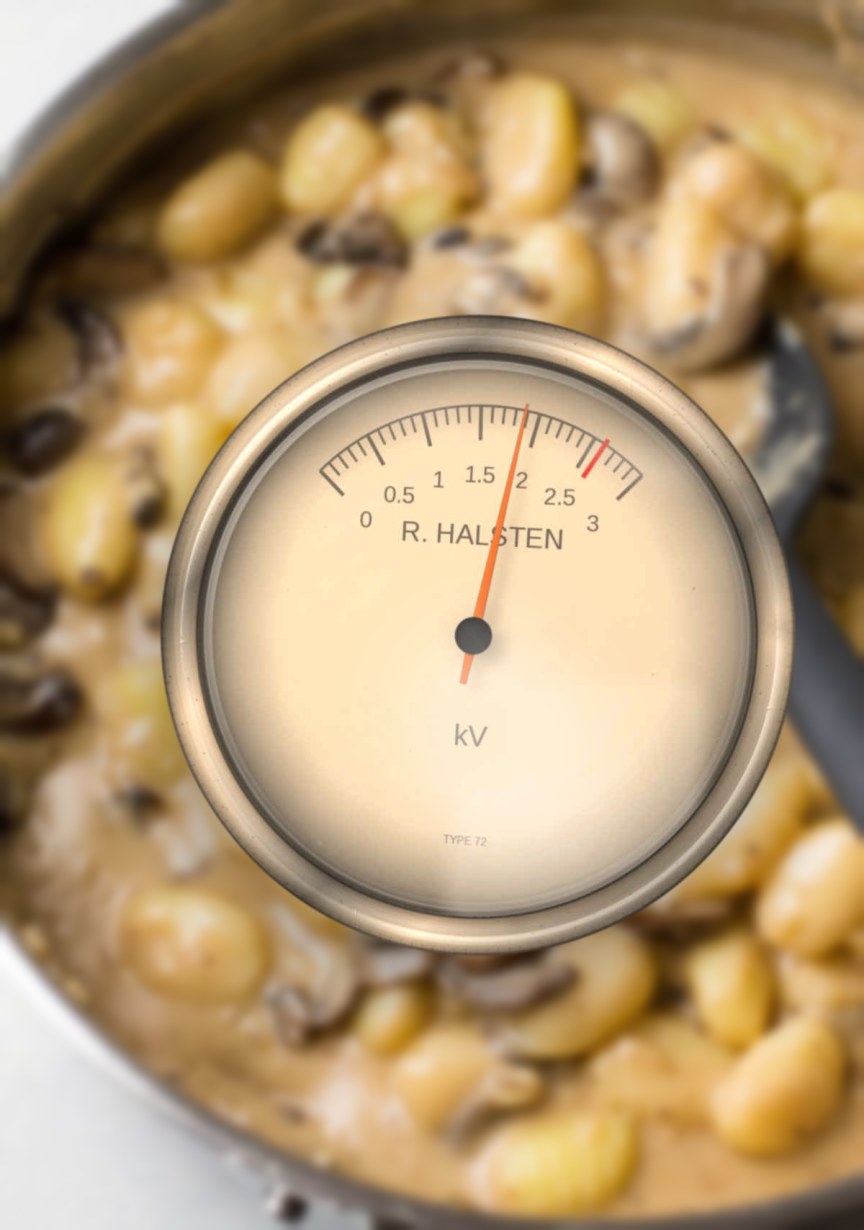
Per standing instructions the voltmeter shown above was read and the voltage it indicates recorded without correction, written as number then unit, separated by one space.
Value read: 1.9 kV
